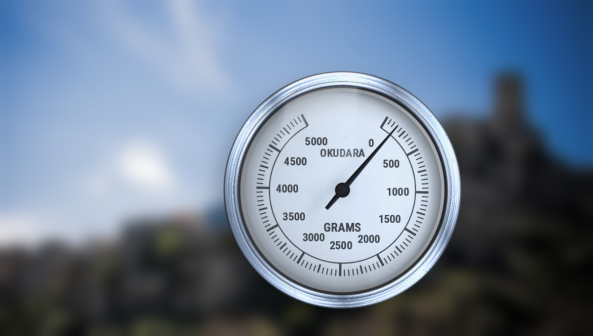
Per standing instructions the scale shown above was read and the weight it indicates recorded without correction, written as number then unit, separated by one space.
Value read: 150 g
